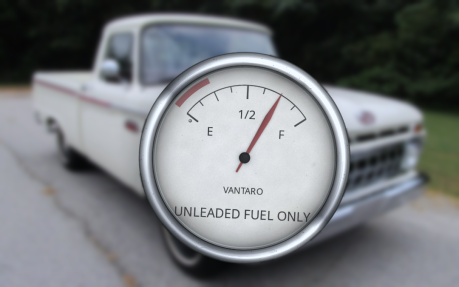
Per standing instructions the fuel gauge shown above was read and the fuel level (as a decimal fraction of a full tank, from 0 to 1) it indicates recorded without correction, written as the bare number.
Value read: 0.75
